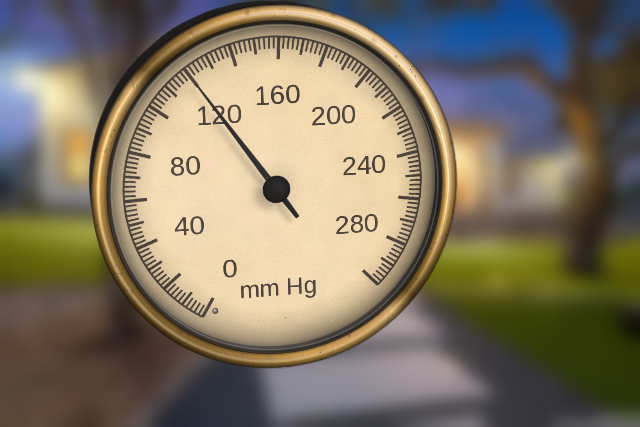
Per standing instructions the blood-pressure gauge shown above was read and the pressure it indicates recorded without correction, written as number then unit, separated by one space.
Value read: 120 mmHg
